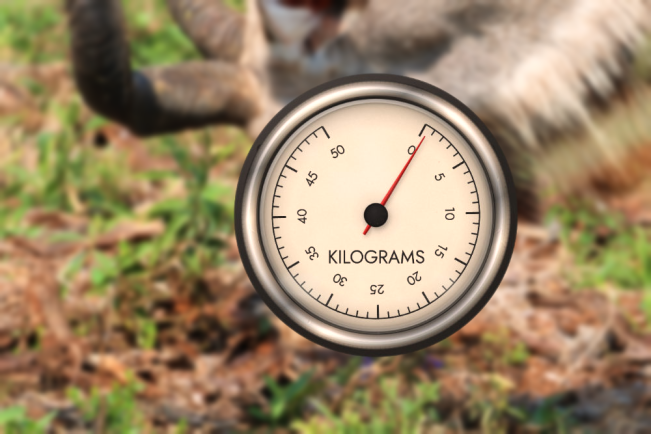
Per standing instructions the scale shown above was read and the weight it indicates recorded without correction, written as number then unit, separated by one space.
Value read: 0.5 kg
